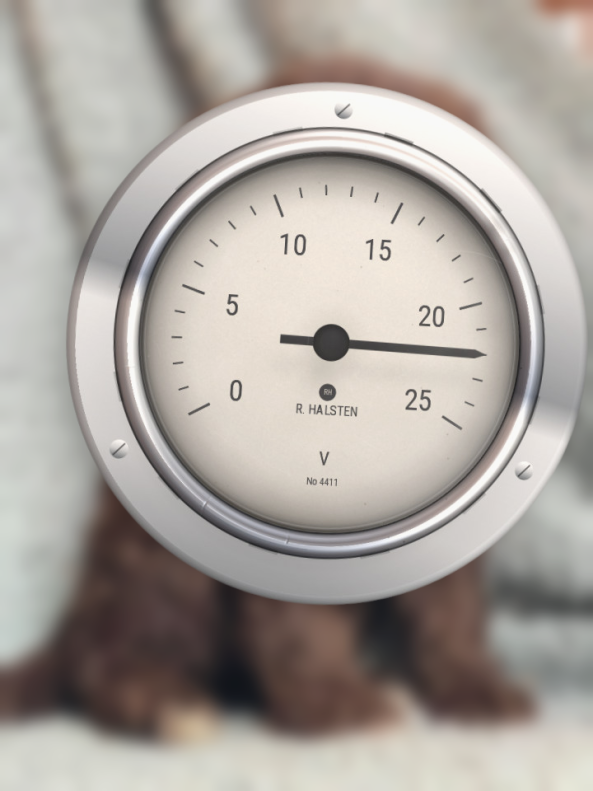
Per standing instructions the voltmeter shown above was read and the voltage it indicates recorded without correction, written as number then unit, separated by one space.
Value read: 22 V
